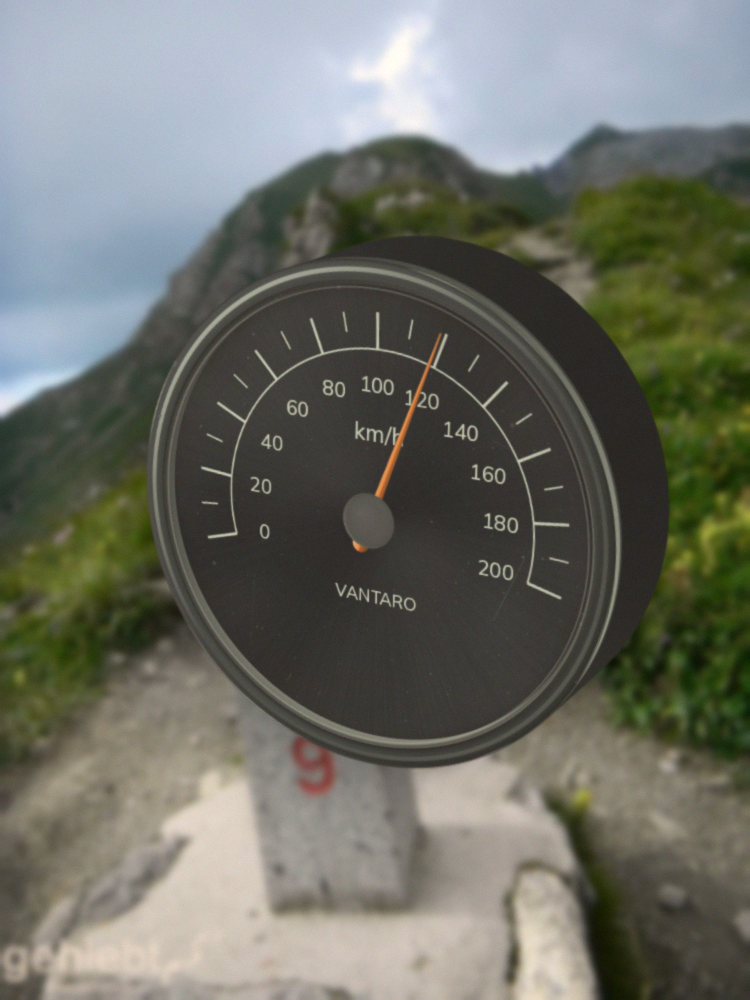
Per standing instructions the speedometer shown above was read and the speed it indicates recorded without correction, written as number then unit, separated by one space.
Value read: 120 km/h
